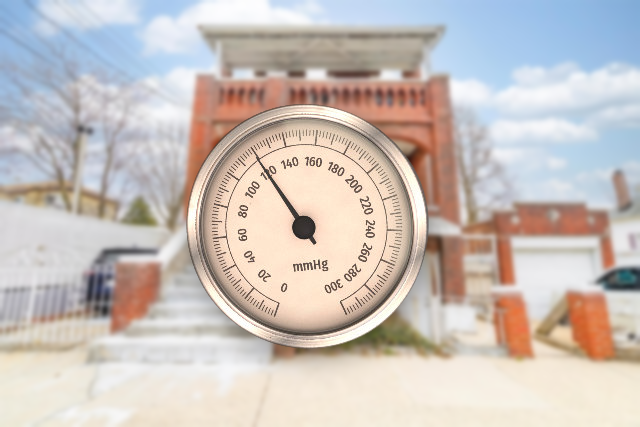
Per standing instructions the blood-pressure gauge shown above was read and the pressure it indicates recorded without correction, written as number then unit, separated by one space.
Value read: 120 mmHg
